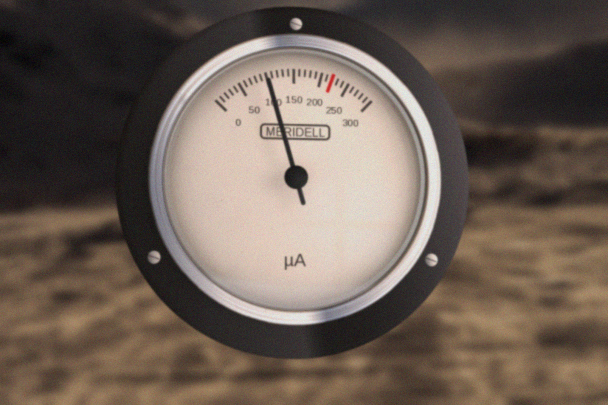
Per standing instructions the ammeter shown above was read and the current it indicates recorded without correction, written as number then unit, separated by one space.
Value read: 100 µA
